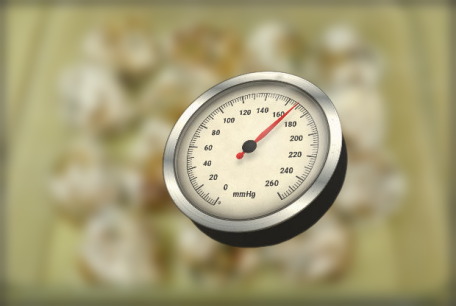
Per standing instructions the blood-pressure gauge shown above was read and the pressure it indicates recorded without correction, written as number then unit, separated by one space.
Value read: 170 mmHg
